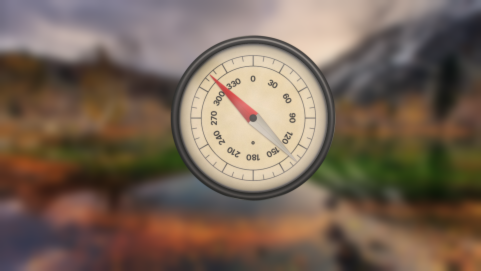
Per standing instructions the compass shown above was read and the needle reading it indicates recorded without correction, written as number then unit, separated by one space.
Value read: 315 °
